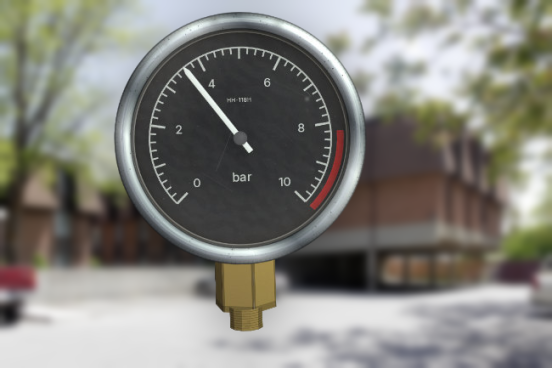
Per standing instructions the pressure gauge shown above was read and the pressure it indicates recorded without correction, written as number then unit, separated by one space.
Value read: 3.6 bar
